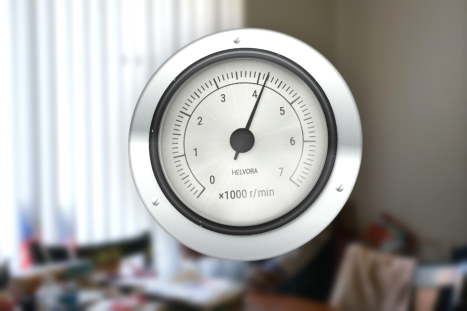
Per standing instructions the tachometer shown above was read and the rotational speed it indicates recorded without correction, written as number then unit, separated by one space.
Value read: 4200 rpm
